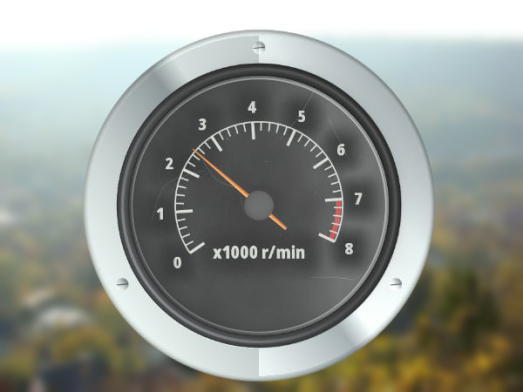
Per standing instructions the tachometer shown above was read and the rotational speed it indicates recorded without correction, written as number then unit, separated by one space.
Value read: 2500 rpm
